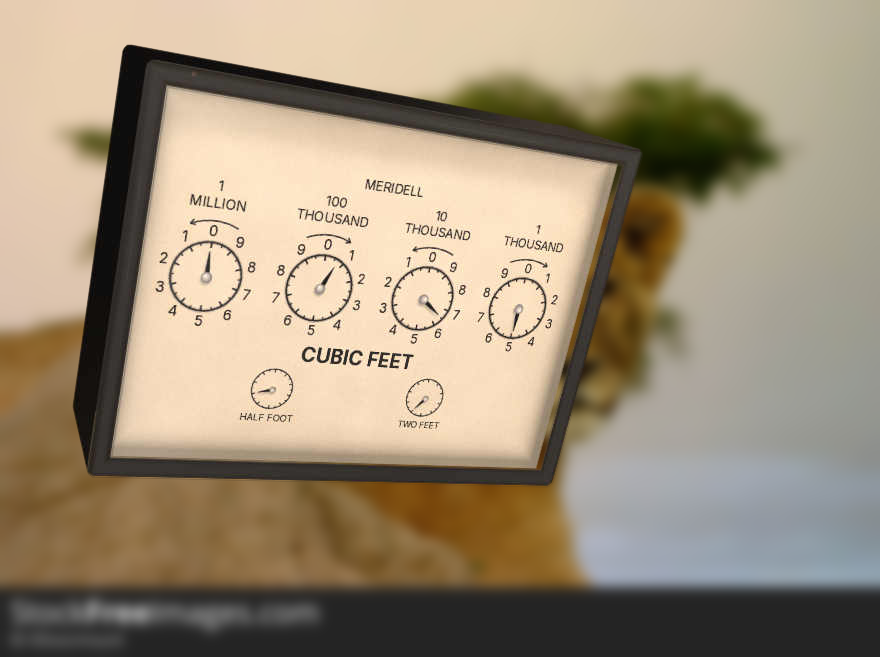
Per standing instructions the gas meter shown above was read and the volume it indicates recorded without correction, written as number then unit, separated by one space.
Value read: 6500 ft³
